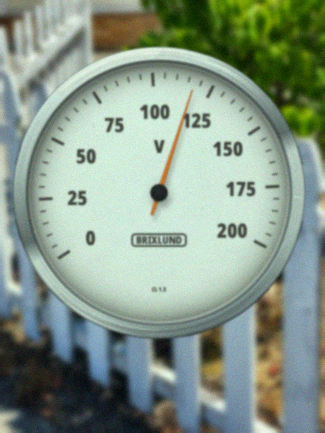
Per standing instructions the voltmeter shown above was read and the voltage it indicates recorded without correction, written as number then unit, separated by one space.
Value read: 117.5 V
